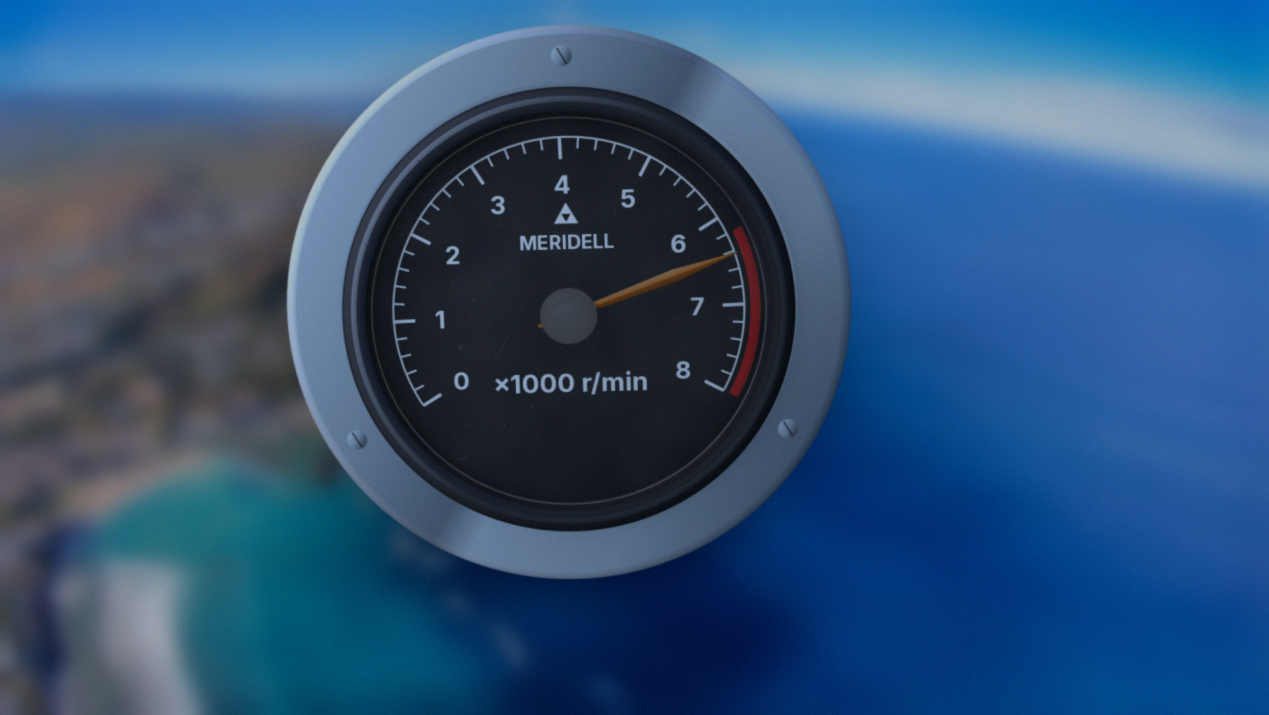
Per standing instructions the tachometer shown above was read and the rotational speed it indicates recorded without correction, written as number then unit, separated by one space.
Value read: 6400 rpm
